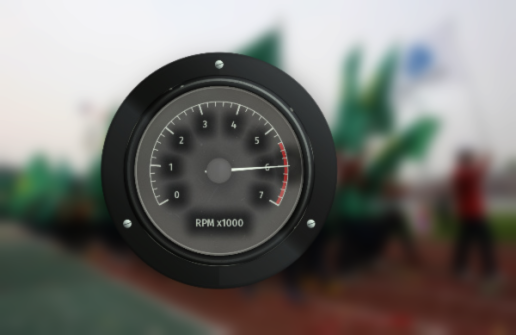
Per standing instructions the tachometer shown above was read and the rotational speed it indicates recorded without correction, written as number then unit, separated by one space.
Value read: 6000 rpm
